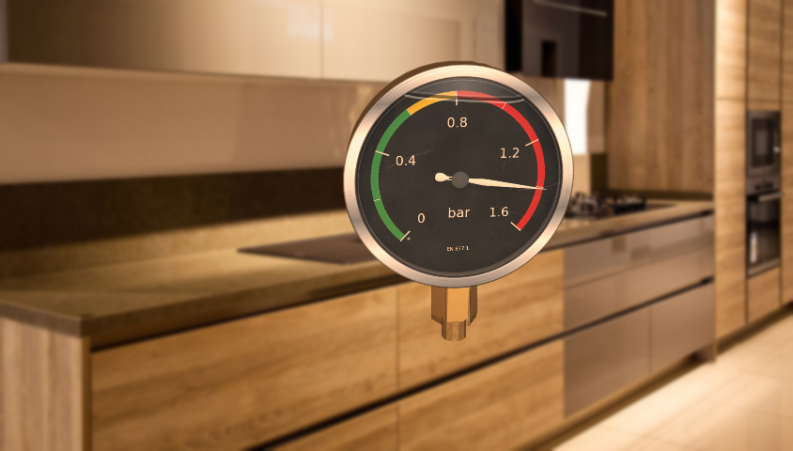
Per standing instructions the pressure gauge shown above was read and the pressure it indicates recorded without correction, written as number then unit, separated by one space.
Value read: 1.4 bar
